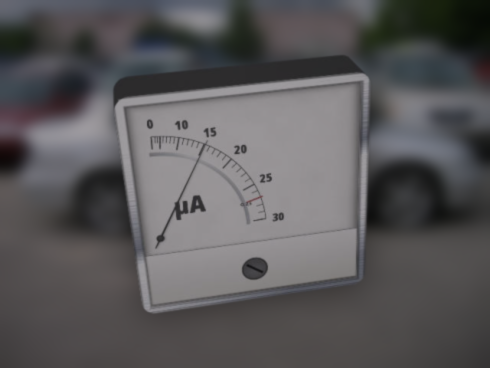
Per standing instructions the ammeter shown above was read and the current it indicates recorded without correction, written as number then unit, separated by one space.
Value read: 15 µA
